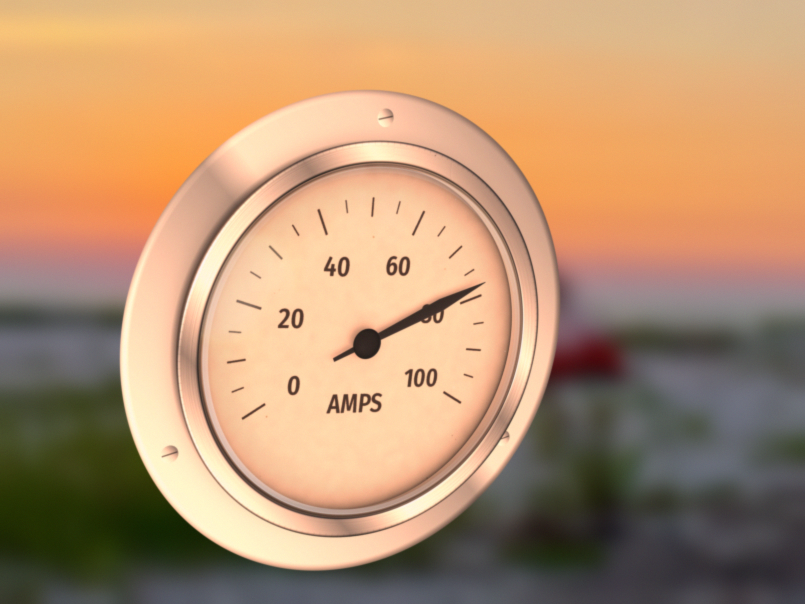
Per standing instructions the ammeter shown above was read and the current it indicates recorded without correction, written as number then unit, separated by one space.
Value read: 77.5 A
